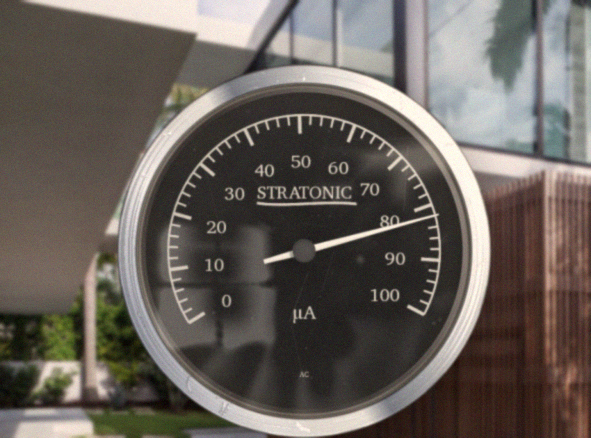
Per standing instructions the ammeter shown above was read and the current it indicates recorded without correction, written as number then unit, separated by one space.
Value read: 82 µA
